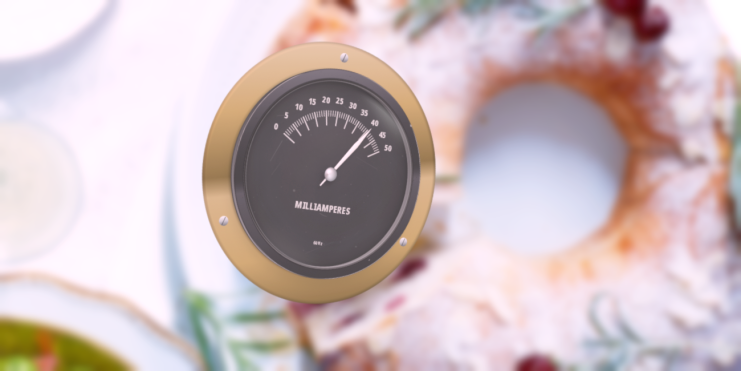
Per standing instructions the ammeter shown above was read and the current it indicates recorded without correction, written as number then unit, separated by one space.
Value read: 40 mA
